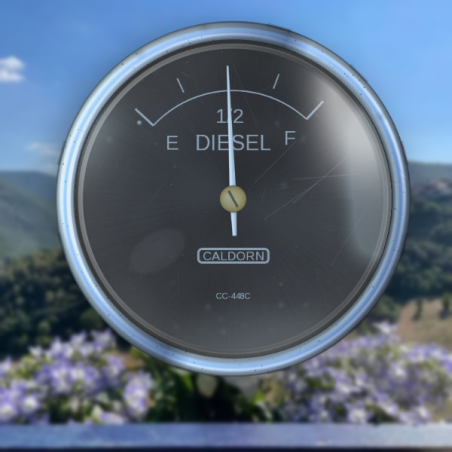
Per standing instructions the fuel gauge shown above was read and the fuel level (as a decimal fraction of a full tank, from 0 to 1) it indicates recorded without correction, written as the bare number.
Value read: 0.5
